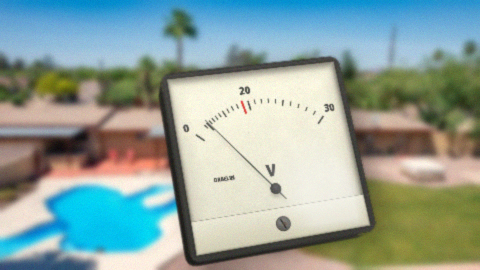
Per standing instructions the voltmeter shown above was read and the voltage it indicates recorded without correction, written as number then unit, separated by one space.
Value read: 10 V
